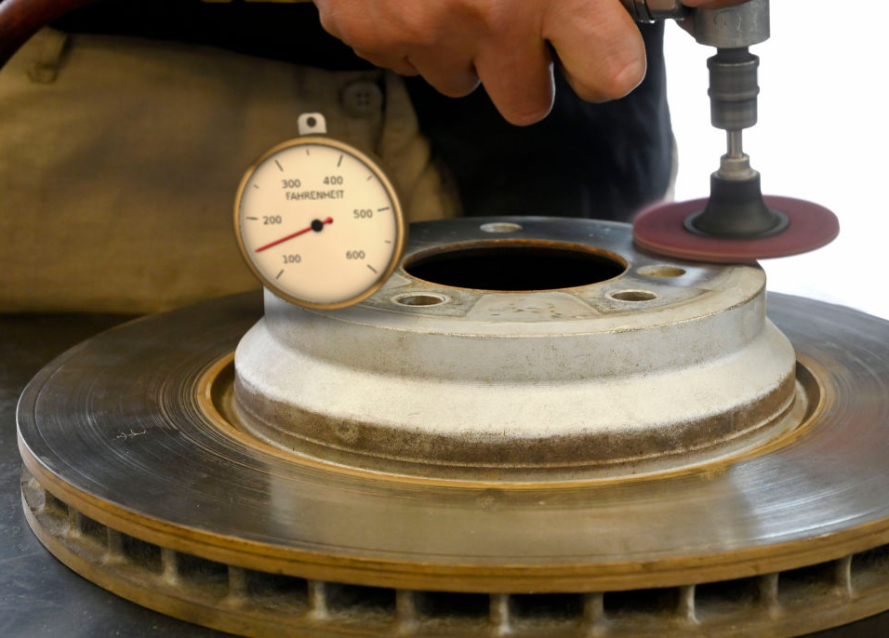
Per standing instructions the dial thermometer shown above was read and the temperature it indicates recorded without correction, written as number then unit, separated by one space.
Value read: 150 °F
